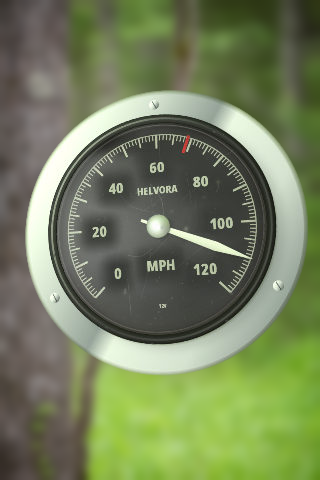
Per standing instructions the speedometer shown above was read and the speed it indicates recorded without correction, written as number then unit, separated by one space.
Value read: 110 mph
